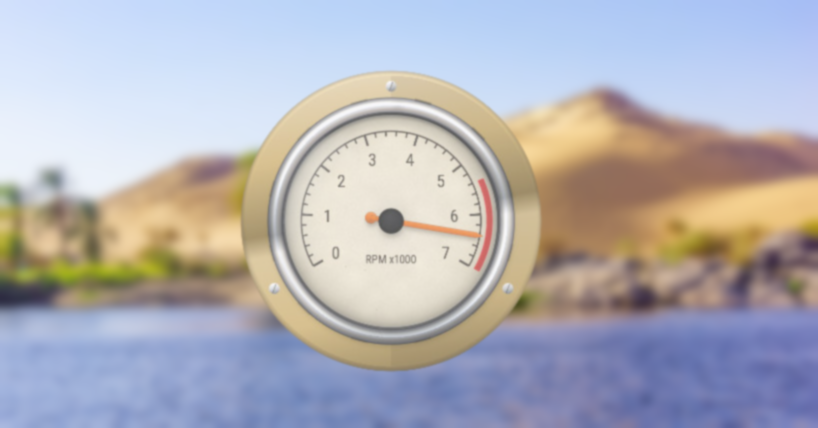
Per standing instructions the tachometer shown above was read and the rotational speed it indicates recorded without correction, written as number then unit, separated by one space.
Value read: 6400 rpm
